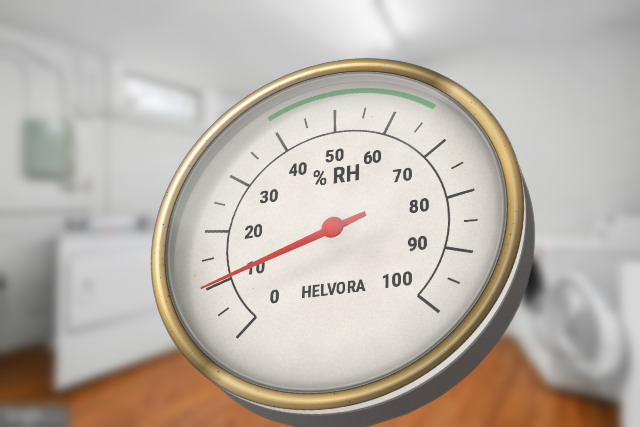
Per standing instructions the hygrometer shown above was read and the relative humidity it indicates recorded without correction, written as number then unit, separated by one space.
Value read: 10 %
